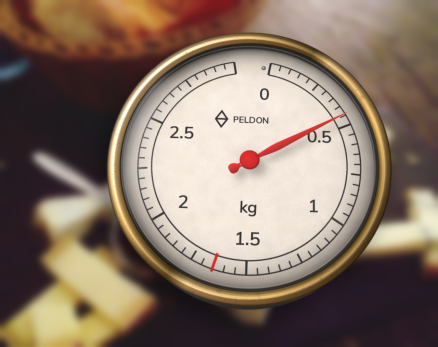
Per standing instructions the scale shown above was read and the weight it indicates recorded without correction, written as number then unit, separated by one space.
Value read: 0.45 kg
